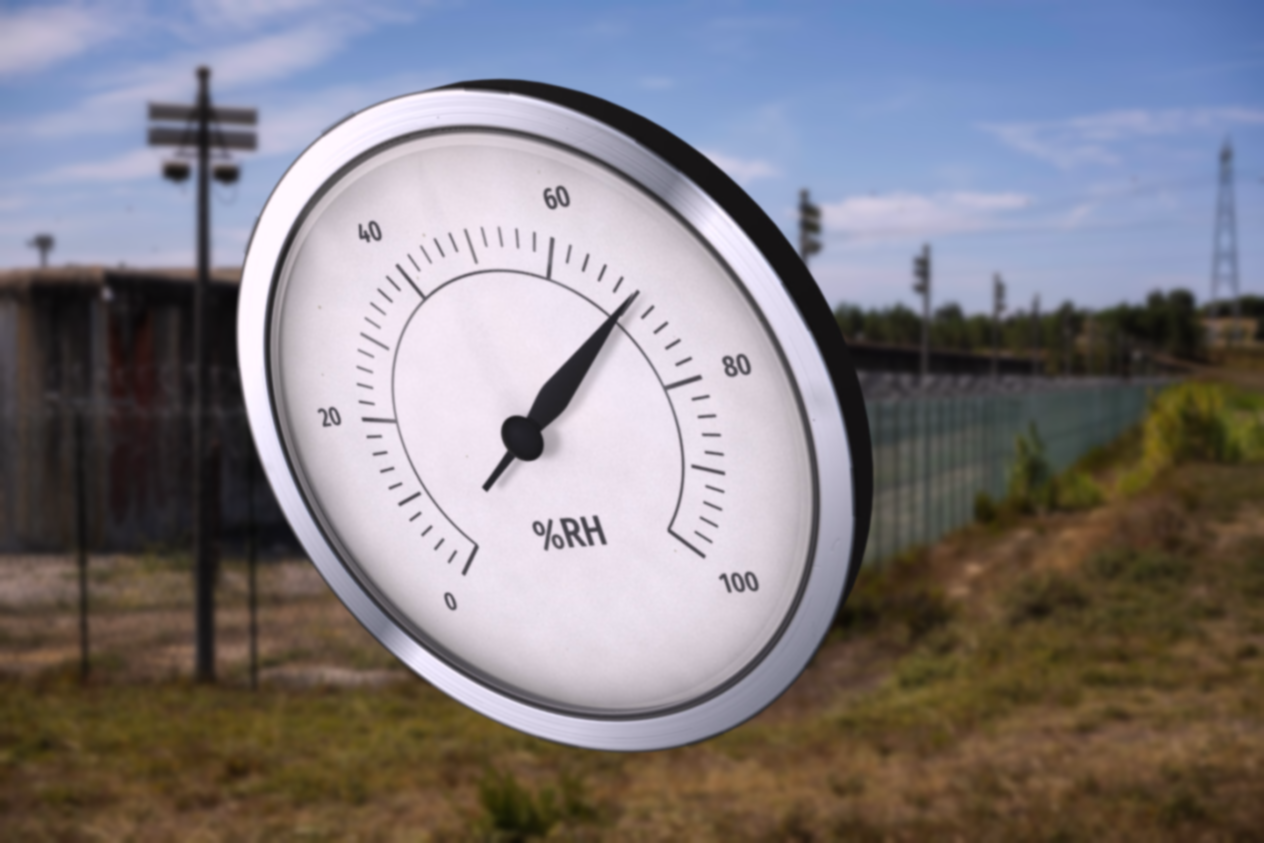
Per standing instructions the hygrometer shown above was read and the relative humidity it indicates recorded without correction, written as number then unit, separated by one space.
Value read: 70 %
